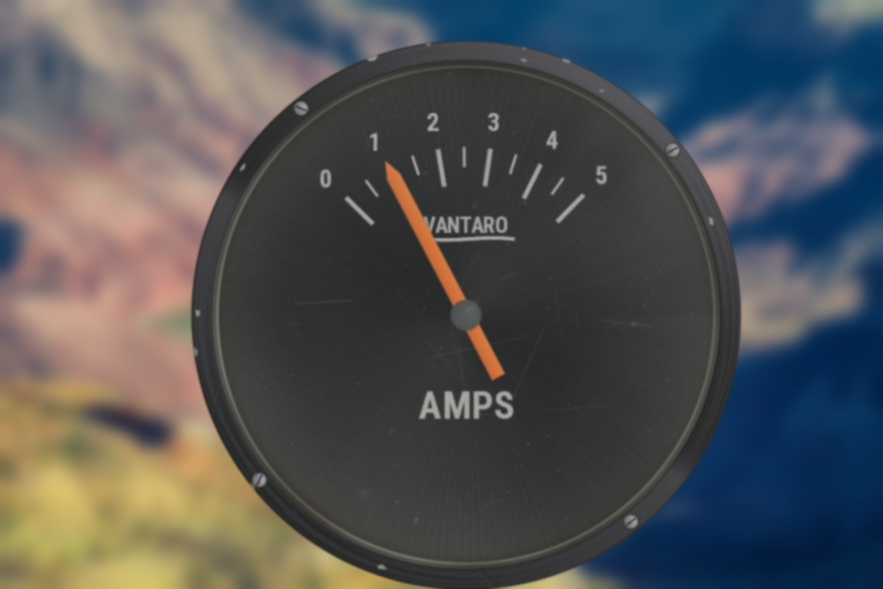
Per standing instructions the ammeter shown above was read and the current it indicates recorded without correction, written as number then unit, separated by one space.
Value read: 1 A
